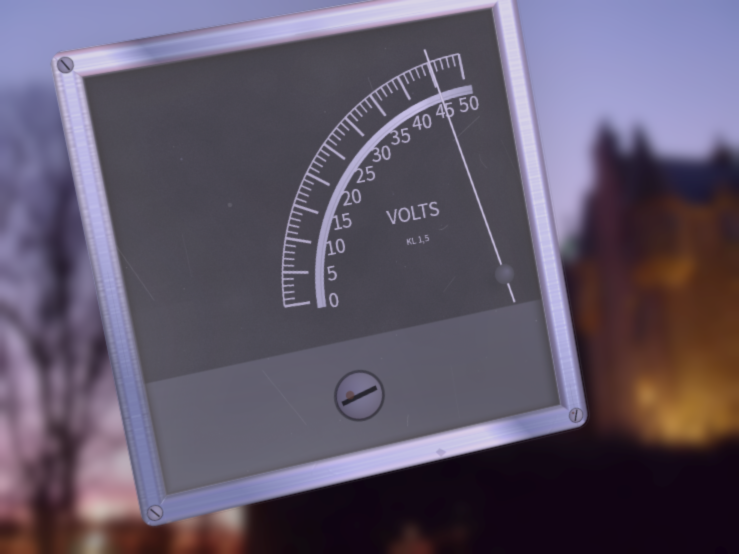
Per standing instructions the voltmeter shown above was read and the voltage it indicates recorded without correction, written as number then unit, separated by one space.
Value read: 45 V
